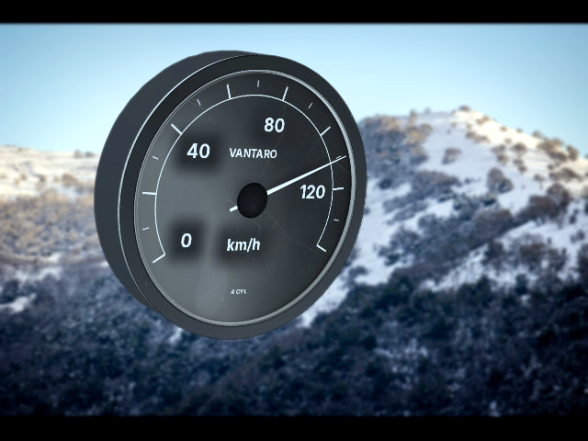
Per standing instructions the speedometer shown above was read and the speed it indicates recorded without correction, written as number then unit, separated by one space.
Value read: 110 km/h
